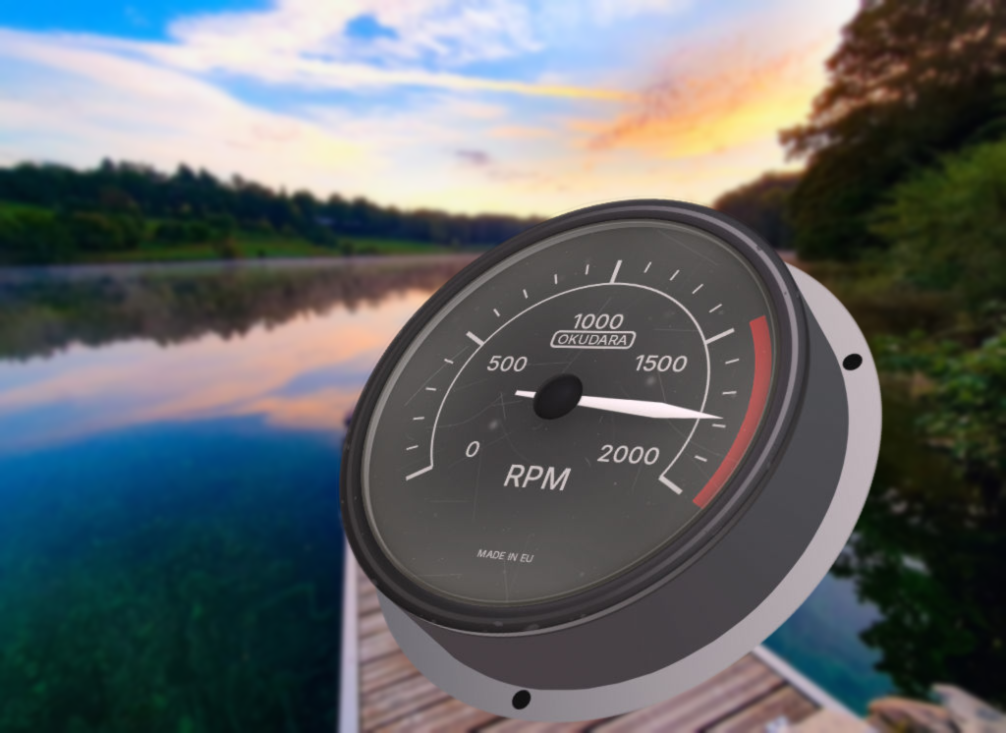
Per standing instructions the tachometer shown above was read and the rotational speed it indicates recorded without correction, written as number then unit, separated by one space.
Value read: 1800 rpm
